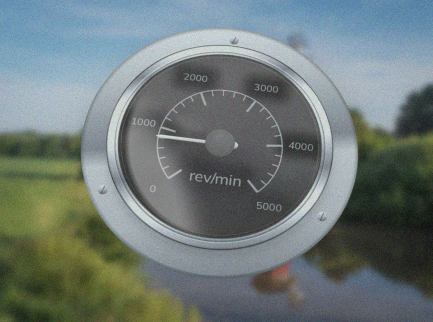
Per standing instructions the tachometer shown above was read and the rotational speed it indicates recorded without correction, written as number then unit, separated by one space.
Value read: 800 rpm
